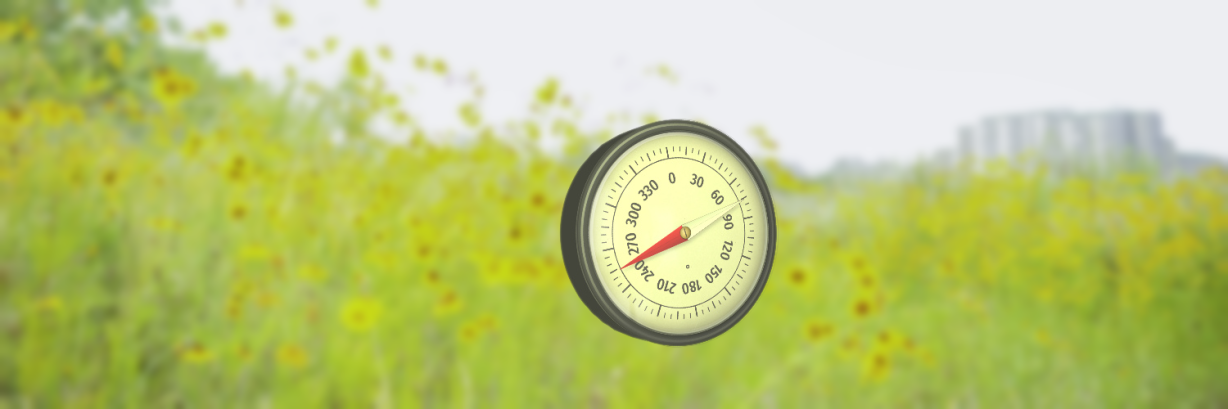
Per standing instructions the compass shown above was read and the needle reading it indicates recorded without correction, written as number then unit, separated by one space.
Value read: 255 °
